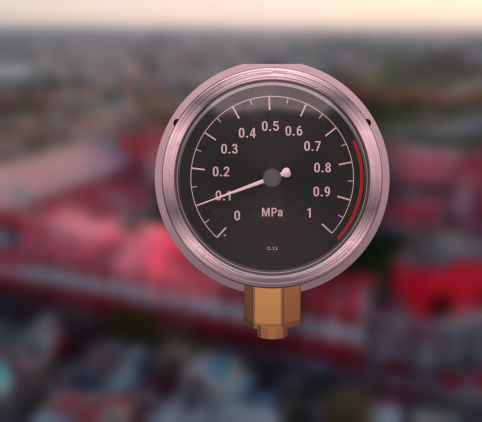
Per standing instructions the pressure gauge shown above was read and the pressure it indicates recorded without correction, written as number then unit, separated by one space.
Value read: 0.1 MPa
